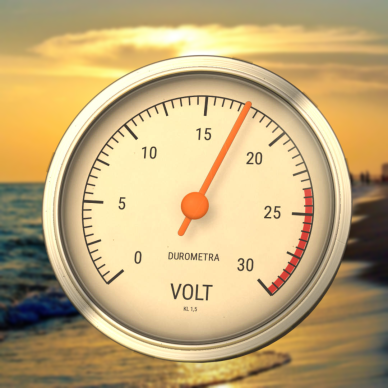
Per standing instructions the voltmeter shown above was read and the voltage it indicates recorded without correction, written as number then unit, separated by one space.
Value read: 17.5 V
